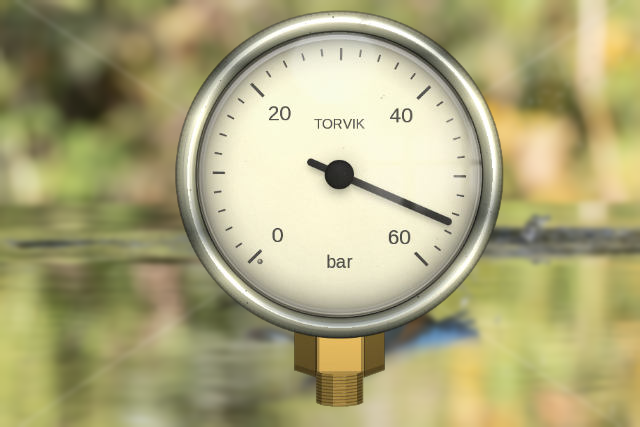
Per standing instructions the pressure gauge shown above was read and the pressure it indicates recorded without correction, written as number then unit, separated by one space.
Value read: 55 bar
